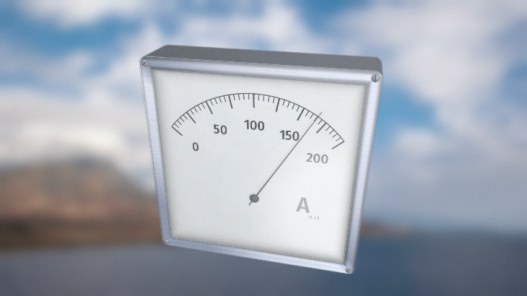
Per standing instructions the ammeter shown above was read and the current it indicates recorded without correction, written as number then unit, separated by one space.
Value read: 165 A
